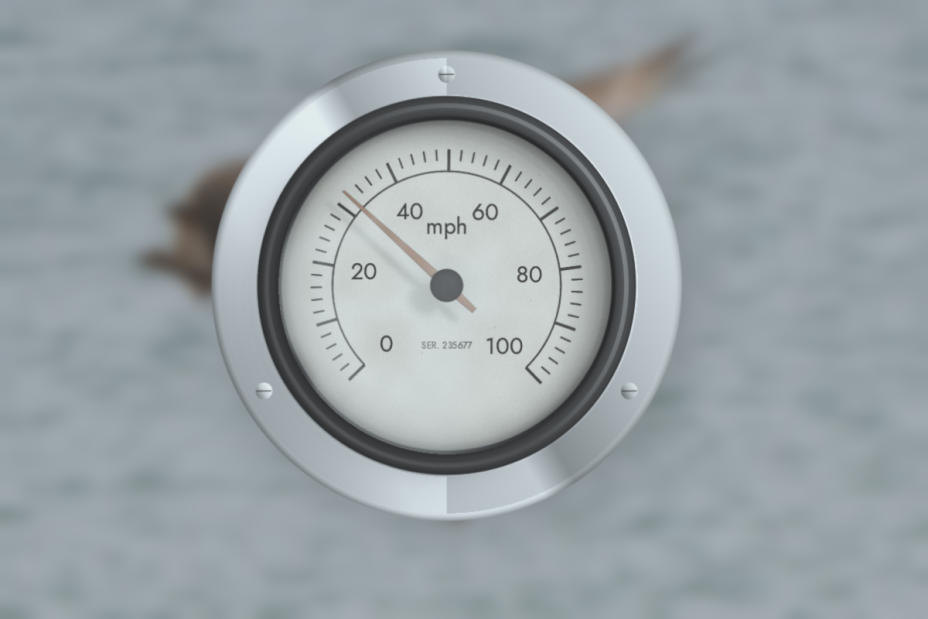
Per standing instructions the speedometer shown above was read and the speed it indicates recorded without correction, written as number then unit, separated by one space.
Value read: 32 mph
